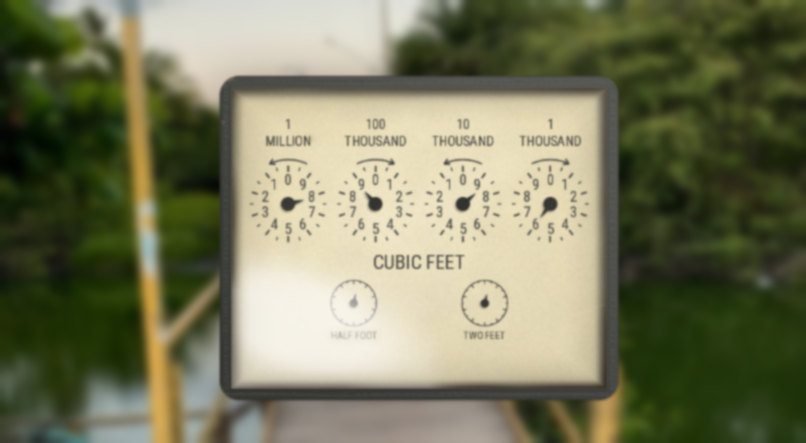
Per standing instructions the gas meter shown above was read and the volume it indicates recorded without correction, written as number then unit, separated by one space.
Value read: 788600 ft³
